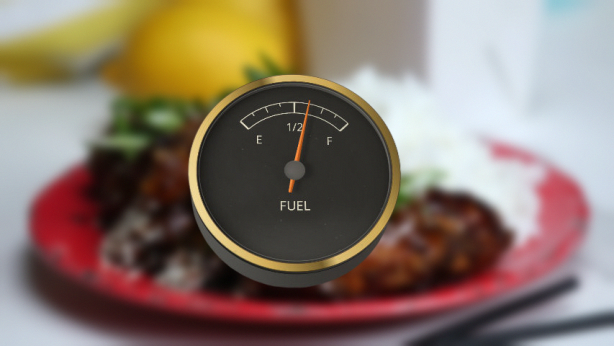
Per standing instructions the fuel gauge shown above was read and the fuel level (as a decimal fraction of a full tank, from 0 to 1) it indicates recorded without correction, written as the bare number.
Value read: 0.625
